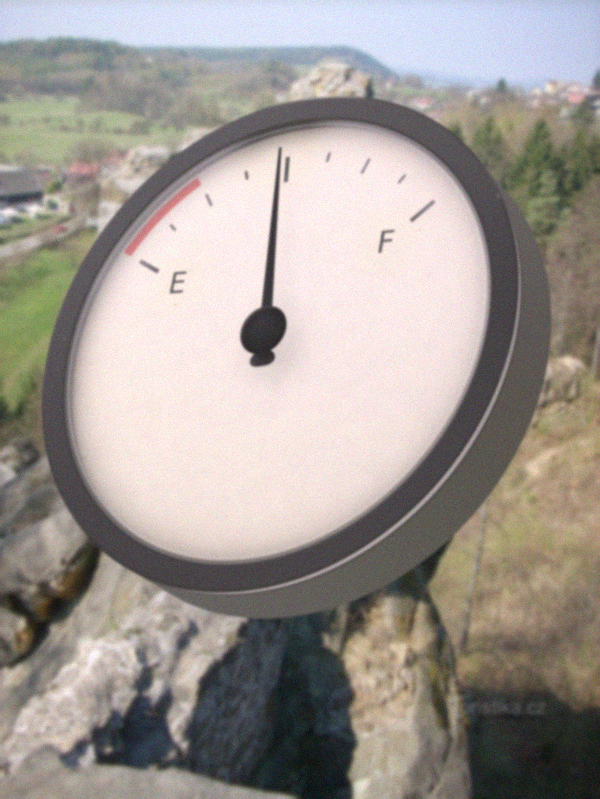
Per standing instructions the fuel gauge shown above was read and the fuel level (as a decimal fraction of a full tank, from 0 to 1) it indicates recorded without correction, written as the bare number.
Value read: 0.5
